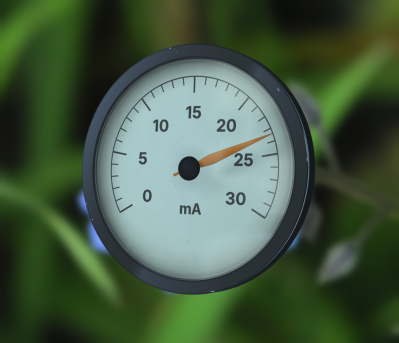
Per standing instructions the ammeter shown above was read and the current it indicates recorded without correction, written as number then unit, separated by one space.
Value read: 23.5 mA
